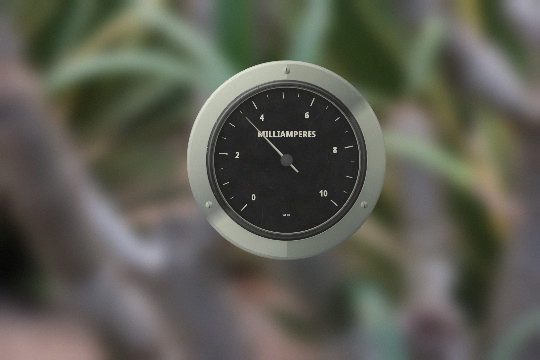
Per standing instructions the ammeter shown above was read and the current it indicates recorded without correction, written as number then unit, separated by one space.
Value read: 3.5 mA
